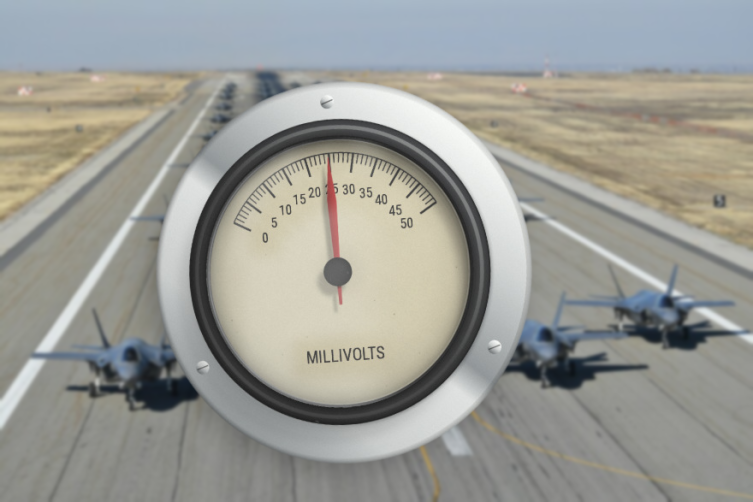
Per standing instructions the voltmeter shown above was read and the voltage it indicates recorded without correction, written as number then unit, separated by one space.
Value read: 25 mV
